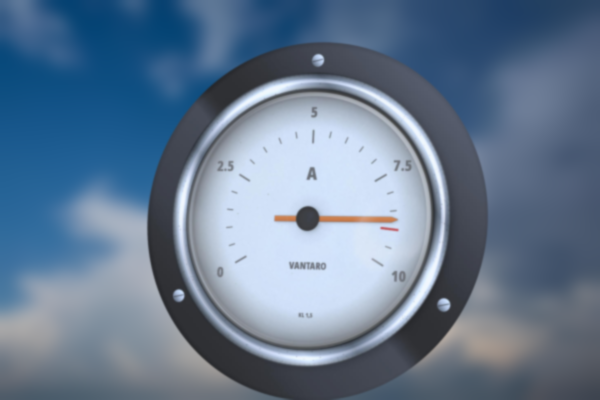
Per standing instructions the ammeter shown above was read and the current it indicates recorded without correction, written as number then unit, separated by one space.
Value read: 8.75 A
